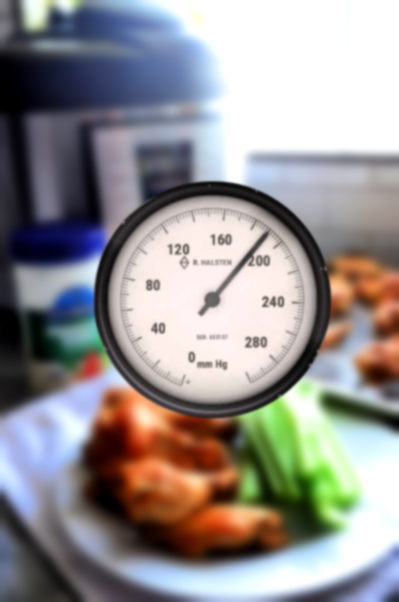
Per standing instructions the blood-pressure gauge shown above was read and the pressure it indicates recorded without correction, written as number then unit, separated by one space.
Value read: 190 mmHg
